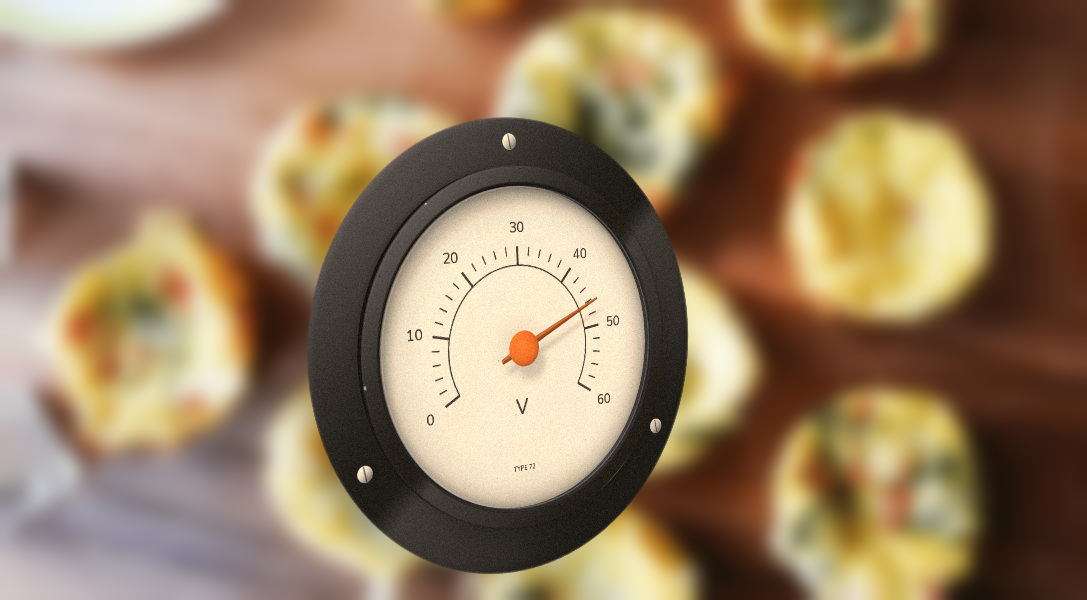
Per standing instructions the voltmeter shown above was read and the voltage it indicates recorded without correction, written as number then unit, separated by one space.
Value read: 46 V
